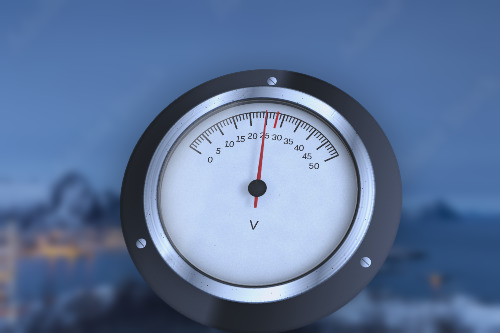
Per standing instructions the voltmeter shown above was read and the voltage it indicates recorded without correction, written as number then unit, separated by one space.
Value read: 25 V
